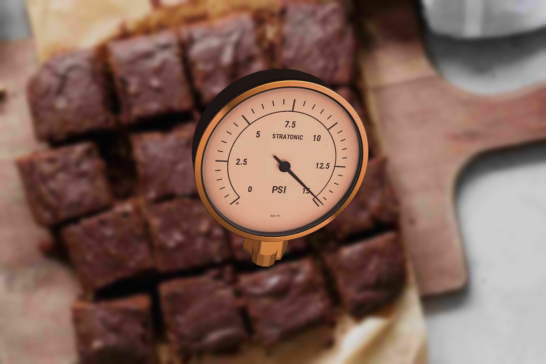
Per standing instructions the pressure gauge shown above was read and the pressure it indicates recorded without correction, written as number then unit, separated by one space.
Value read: 14.75 psi
